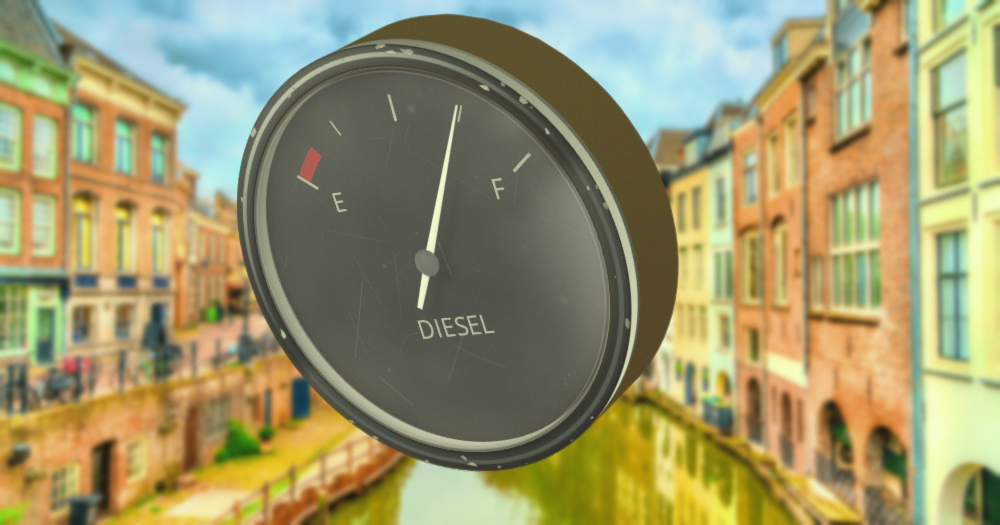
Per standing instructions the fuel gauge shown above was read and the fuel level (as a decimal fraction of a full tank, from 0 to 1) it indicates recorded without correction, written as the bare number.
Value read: 0.75
